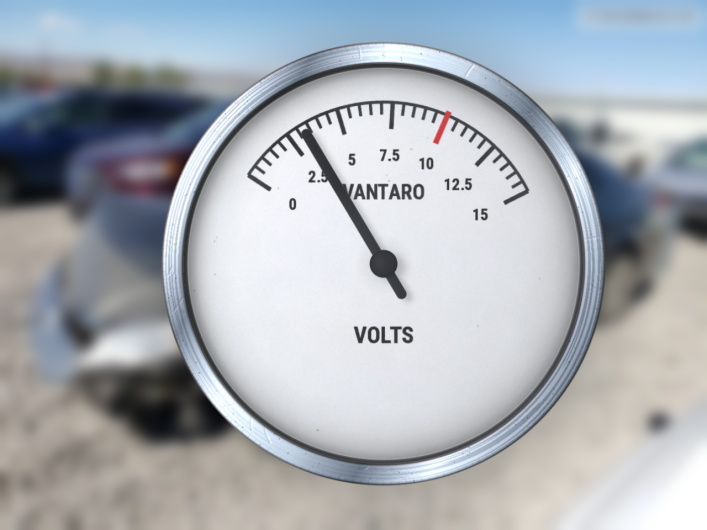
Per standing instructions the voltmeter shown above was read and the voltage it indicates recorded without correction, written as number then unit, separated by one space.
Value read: 3.25 V
